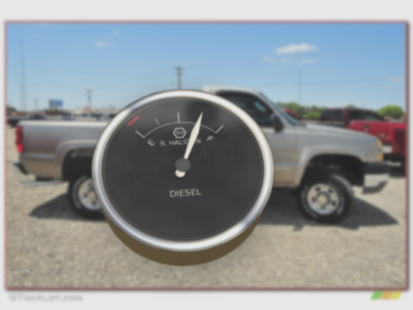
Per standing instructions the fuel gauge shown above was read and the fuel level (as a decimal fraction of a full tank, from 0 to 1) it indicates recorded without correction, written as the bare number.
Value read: 0.75
